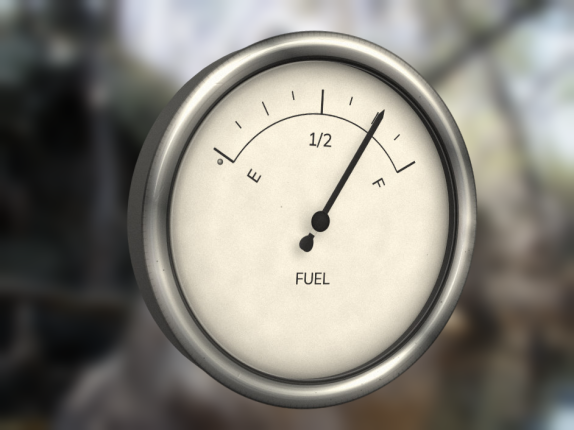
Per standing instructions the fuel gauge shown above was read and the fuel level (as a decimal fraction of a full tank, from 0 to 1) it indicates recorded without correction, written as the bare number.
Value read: 0.75
